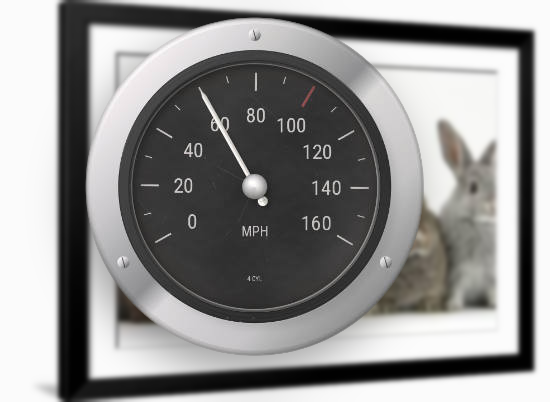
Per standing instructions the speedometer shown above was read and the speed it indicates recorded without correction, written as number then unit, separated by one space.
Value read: 60 mph
